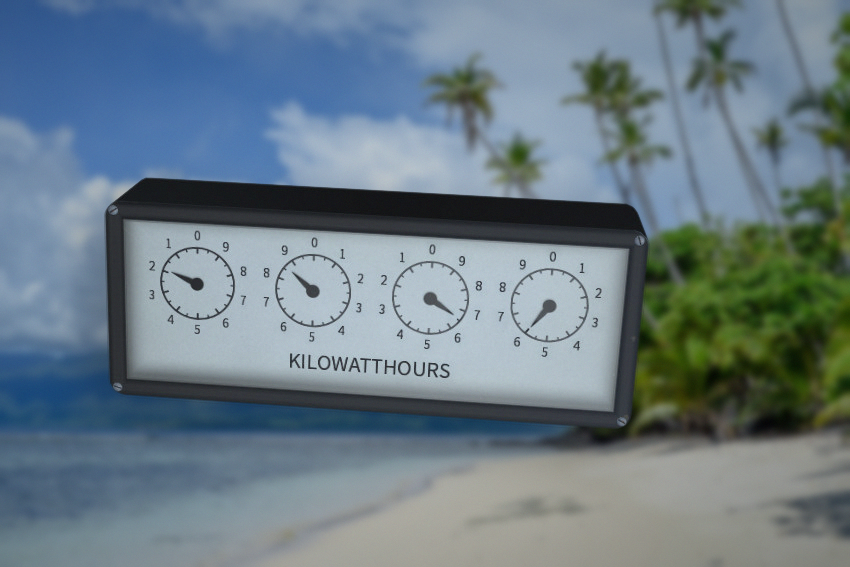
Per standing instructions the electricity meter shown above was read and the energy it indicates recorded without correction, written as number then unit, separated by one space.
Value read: 1866 kWh
